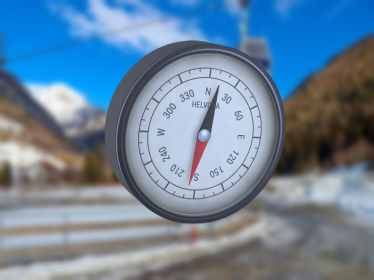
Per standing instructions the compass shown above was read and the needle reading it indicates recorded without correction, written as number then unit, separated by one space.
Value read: 190 °
